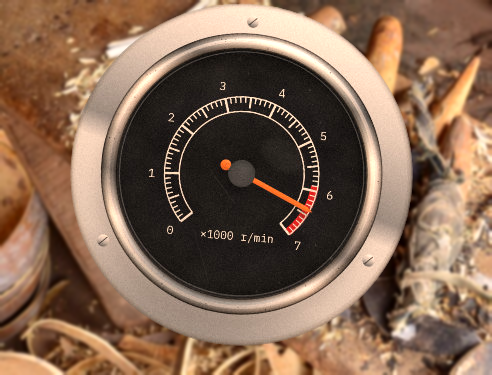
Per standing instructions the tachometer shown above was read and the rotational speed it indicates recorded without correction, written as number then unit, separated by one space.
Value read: 6400 rpm
